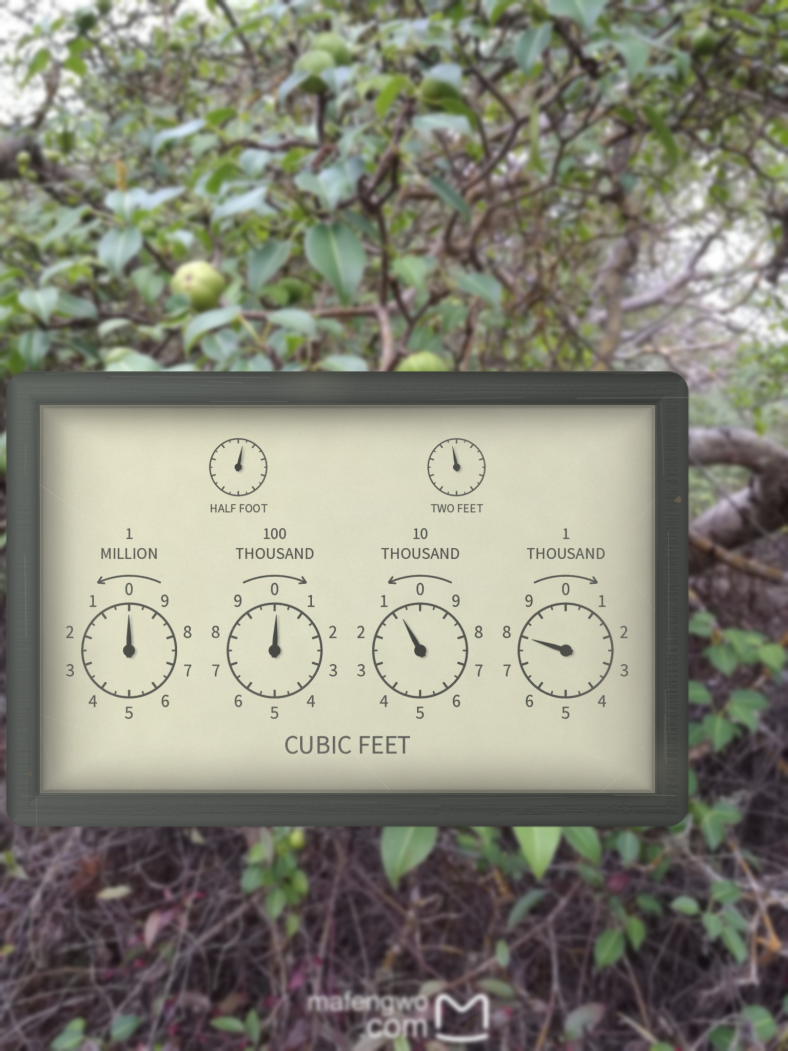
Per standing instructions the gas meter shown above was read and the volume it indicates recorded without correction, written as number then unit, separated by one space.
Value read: 800 ft³
